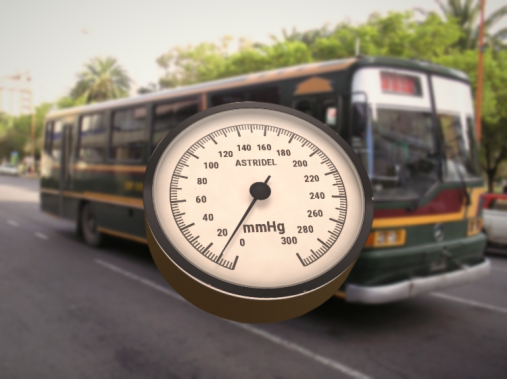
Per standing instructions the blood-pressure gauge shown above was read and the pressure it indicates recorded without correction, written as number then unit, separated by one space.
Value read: 10 mmHg
